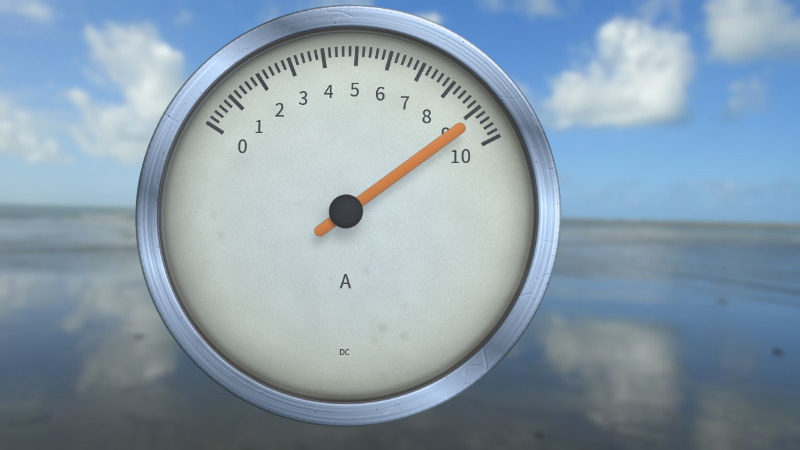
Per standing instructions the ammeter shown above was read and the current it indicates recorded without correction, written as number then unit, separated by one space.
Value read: 9.2 A
